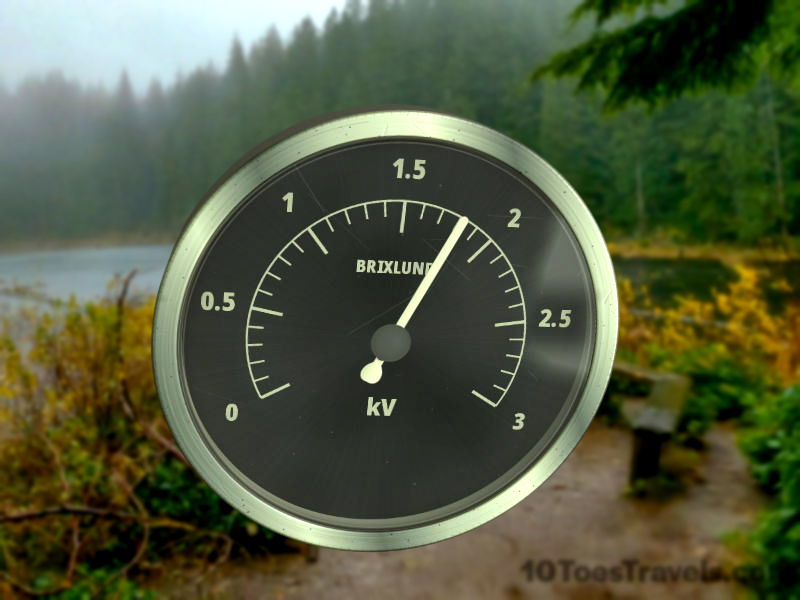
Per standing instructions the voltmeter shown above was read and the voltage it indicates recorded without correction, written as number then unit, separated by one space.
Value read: 1.8 kV
